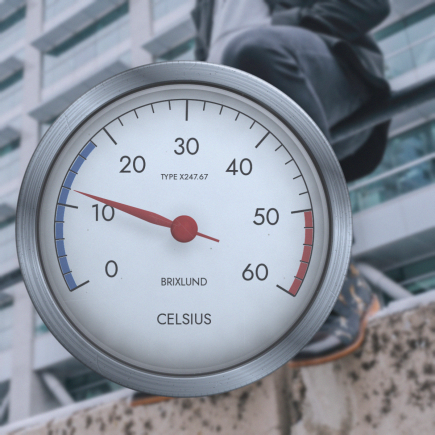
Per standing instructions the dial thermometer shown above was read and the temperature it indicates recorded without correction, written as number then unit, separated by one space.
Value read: 12 °C
